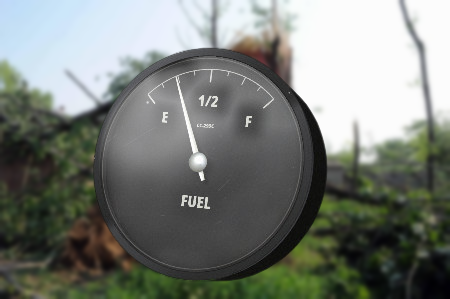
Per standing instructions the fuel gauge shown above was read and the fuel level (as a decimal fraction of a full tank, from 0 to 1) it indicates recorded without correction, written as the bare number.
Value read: 0.25
